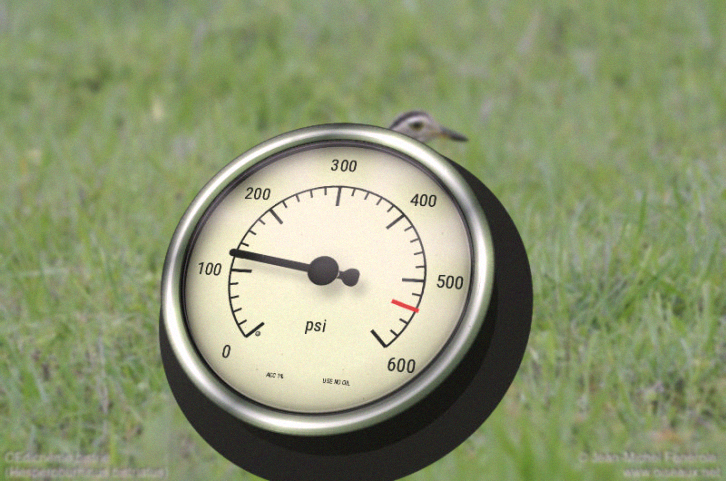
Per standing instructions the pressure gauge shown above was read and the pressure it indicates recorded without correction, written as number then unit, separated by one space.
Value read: 120 psi
